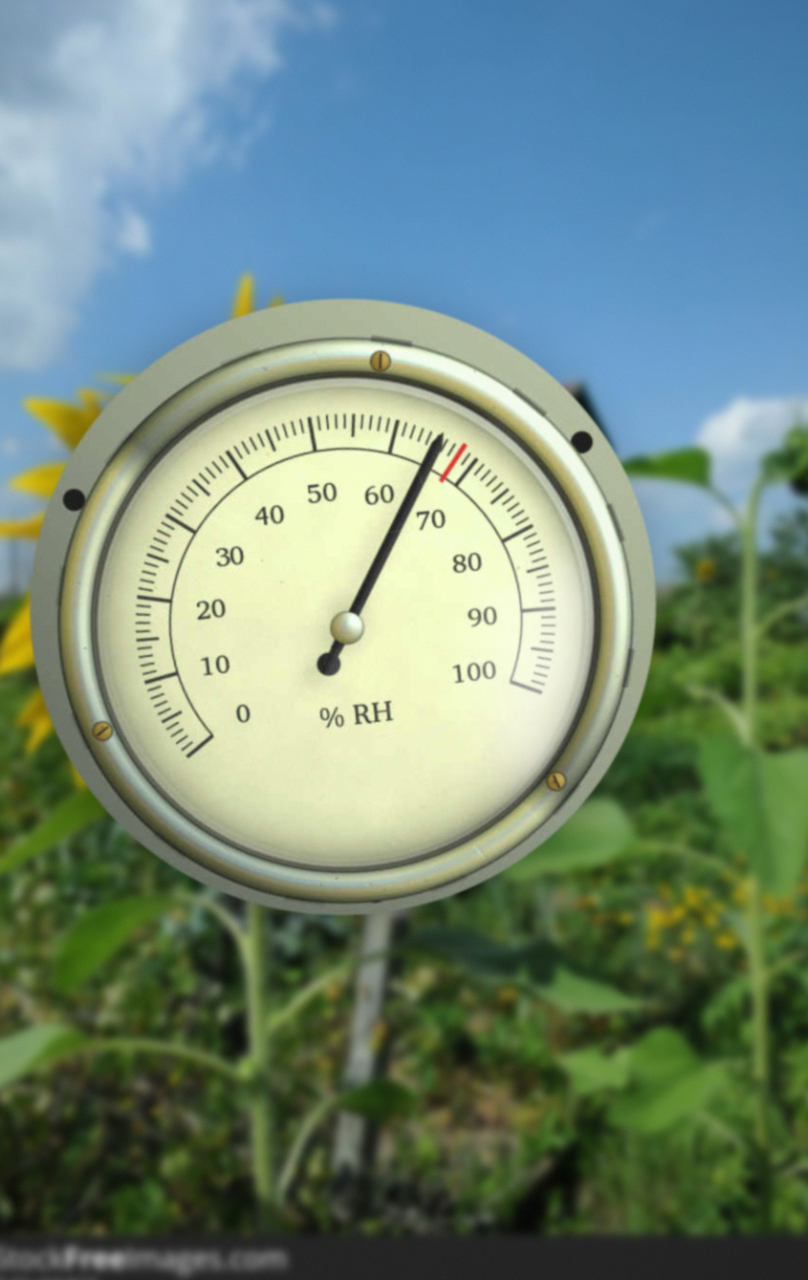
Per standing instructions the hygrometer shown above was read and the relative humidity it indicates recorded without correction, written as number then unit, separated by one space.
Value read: 65 %
